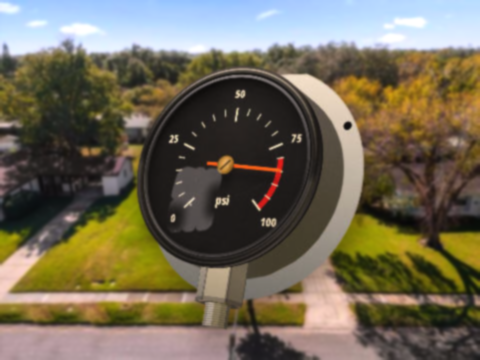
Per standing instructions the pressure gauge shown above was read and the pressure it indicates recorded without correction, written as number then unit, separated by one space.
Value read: 85 psi
